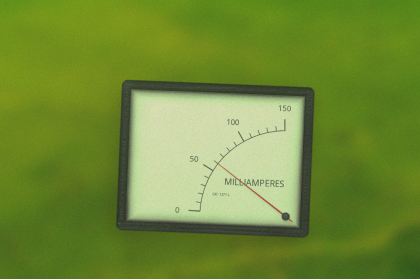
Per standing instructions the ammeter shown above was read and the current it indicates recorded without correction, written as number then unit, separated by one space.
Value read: 60 mA
